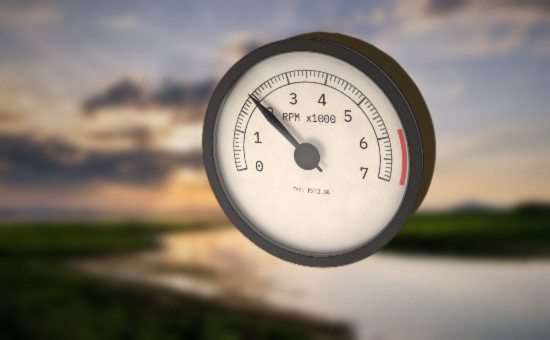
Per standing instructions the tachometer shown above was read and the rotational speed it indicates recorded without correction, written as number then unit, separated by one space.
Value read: 2000 rpm
